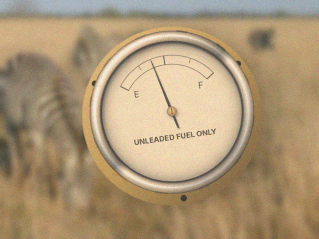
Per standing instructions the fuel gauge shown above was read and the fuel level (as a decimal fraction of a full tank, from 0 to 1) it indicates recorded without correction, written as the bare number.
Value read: 0.375
